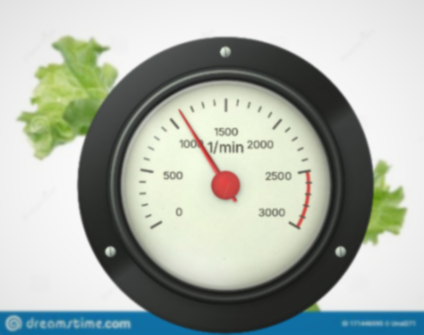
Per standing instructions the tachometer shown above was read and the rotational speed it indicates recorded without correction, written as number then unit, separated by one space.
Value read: 1100 rpm
